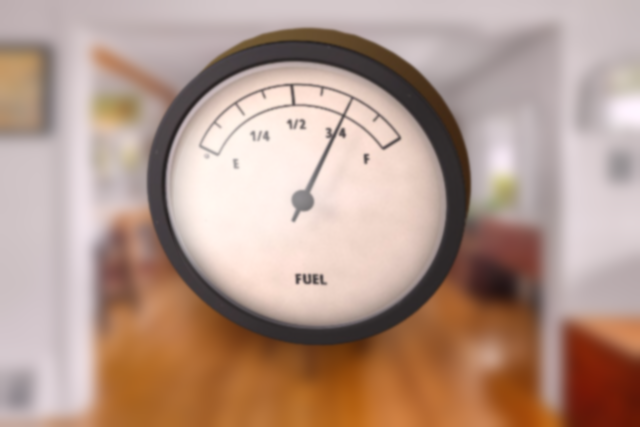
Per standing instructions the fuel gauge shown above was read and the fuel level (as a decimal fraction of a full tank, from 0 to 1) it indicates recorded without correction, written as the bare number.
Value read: 0.75
